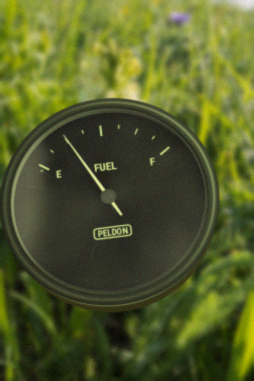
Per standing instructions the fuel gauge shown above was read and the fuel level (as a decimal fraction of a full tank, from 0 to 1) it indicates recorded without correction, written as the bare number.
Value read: 0.25
